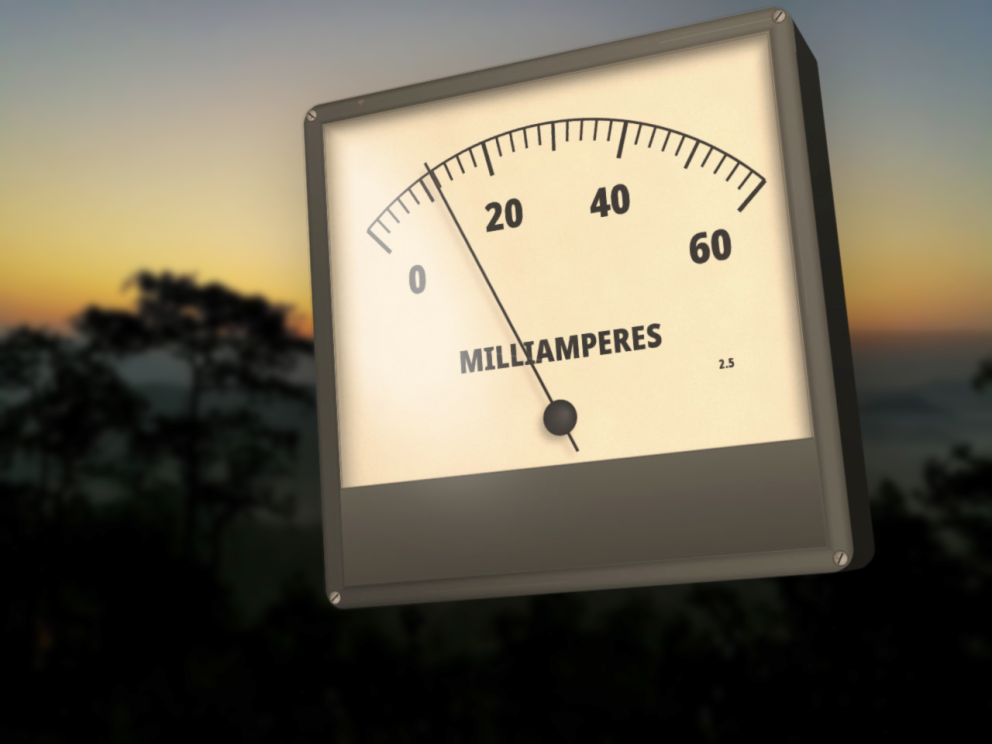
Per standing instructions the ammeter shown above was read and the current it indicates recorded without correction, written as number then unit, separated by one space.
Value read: 12 mA
